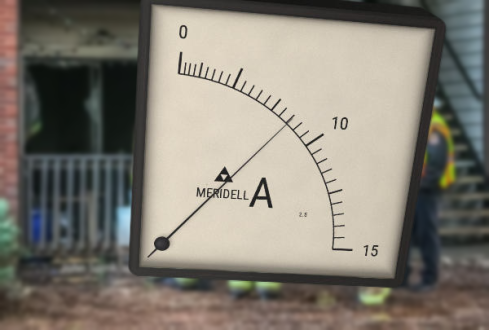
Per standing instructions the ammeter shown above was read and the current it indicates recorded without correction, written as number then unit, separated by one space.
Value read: 8.5 A
